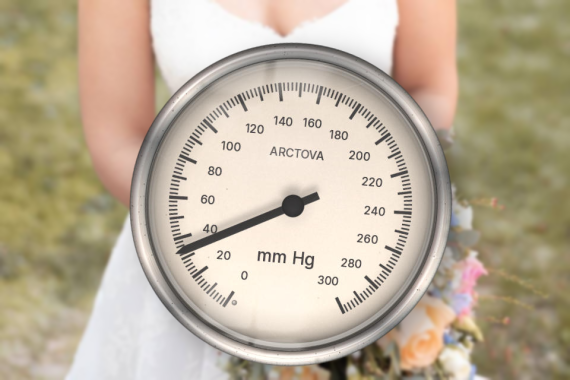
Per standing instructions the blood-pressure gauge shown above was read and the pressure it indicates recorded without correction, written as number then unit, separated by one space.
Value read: 34 mmHg
